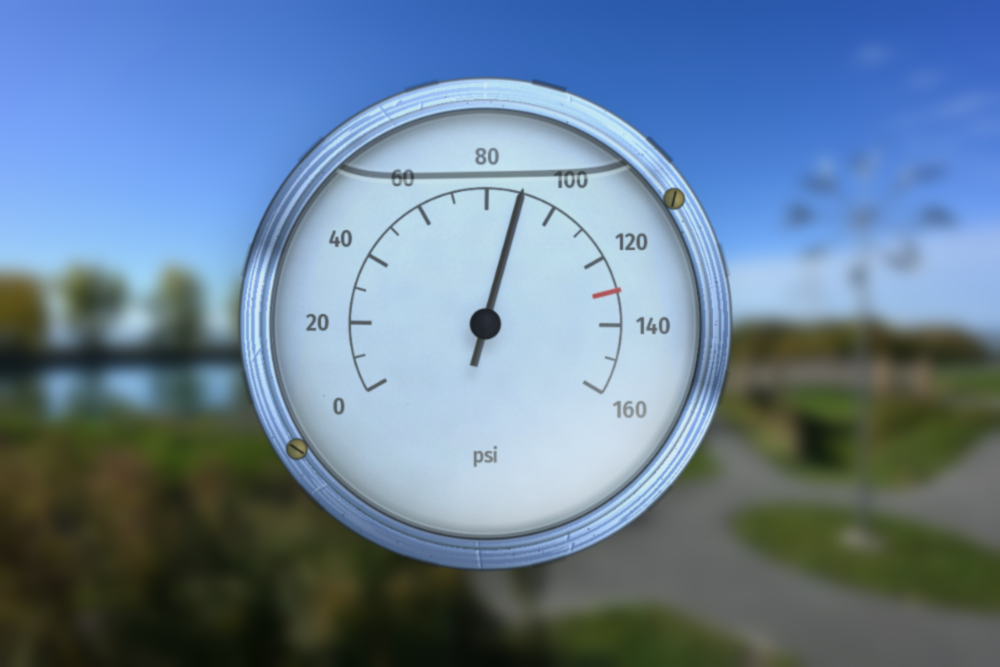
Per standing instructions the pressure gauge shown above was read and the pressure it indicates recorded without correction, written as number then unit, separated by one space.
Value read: 90 psi
